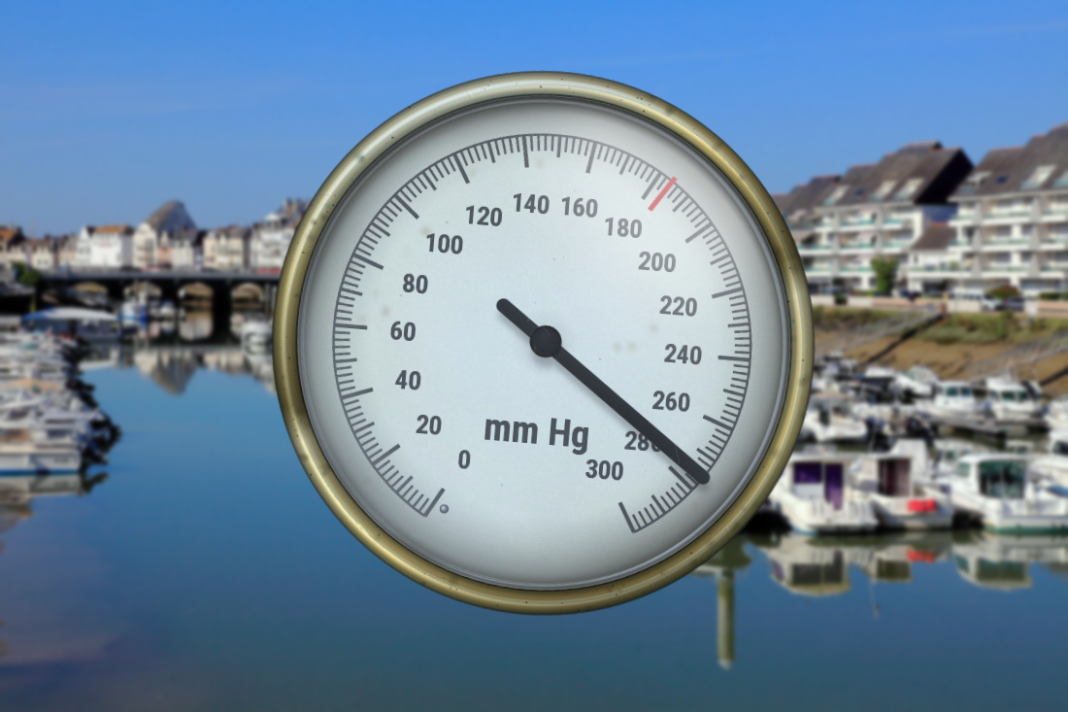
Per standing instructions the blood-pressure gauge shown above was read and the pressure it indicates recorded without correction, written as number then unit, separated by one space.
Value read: 276 mmHg
